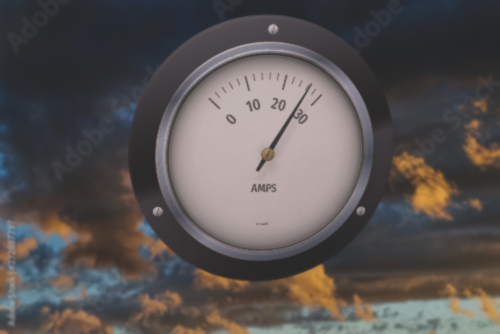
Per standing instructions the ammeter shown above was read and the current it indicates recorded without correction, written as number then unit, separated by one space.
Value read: 26 A
